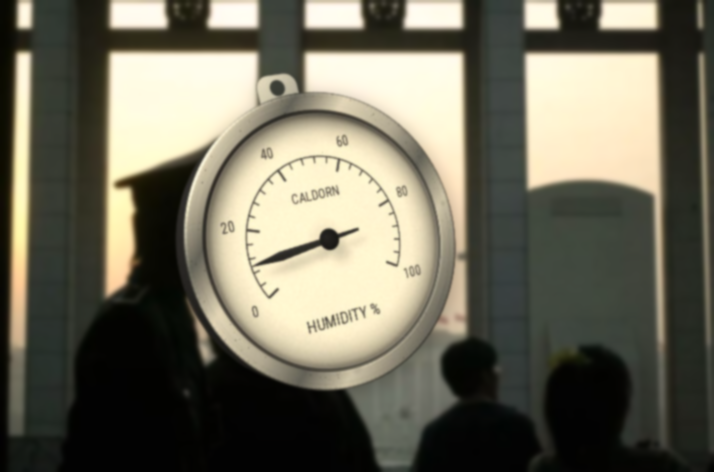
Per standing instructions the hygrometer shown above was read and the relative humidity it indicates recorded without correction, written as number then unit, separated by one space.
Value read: 10 %
